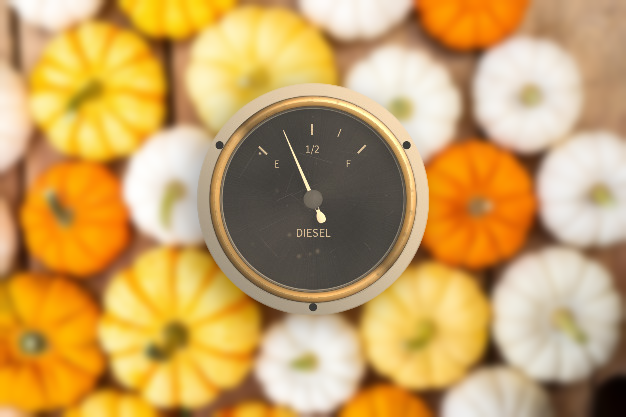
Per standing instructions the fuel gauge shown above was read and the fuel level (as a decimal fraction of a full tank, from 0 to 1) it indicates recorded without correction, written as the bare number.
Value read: 0.25
